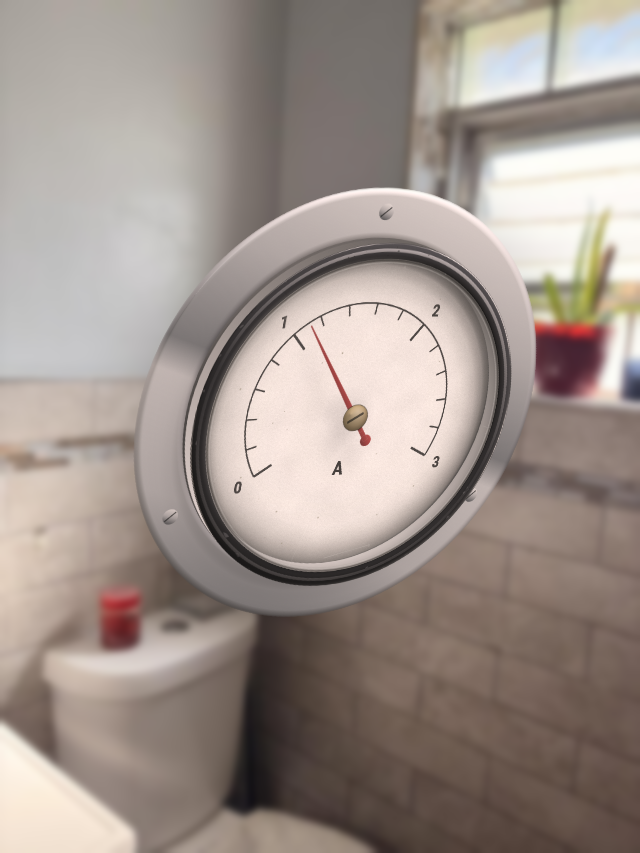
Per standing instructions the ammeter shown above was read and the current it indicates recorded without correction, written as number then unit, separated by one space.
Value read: 1.1 A
